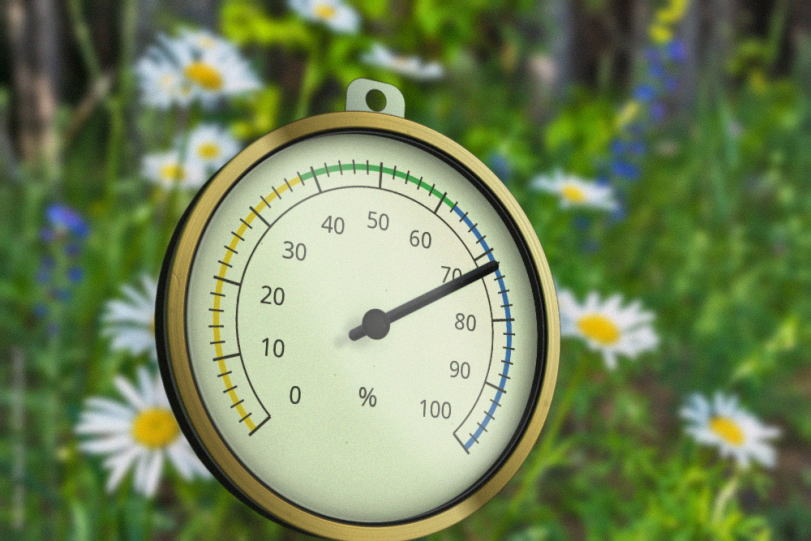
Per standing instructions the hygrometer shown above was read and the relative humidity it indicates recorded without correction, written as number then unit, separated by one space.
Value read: 72 %
